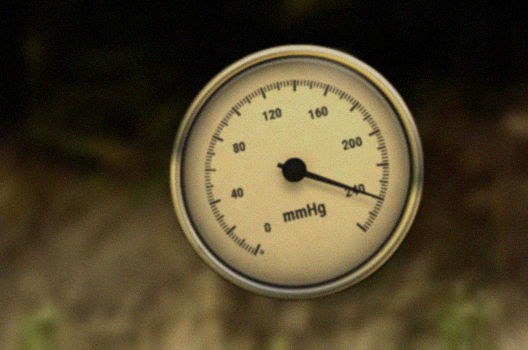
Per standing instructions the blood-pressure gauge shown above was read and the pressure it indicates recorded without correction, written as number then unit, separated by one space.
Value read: 240 mmHg
